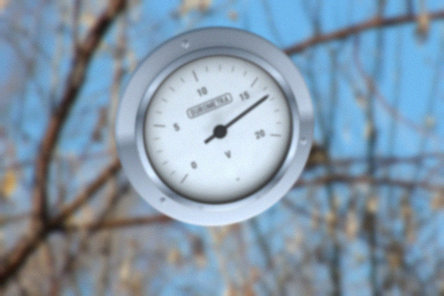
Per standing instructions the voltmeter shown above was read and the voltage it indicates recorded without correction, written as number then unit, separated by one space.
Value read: 16.5 V
